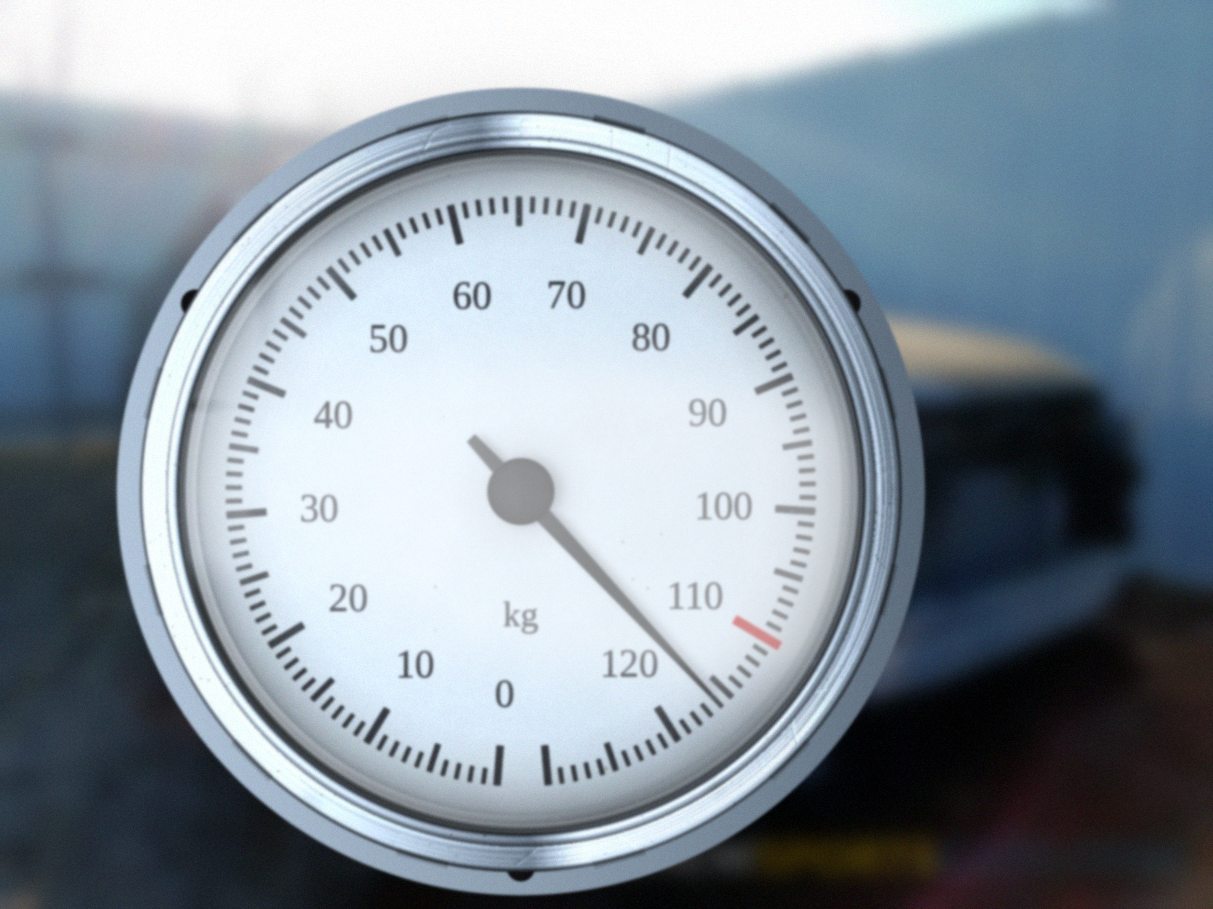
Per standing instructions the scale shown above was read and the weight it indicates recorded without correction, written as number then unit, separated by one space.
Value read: 116 kg
